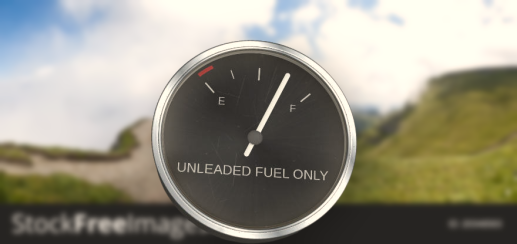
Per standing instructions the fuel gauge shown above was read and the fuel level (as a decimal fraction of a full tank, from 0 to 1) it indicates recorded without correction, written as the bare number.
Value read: 0.75
